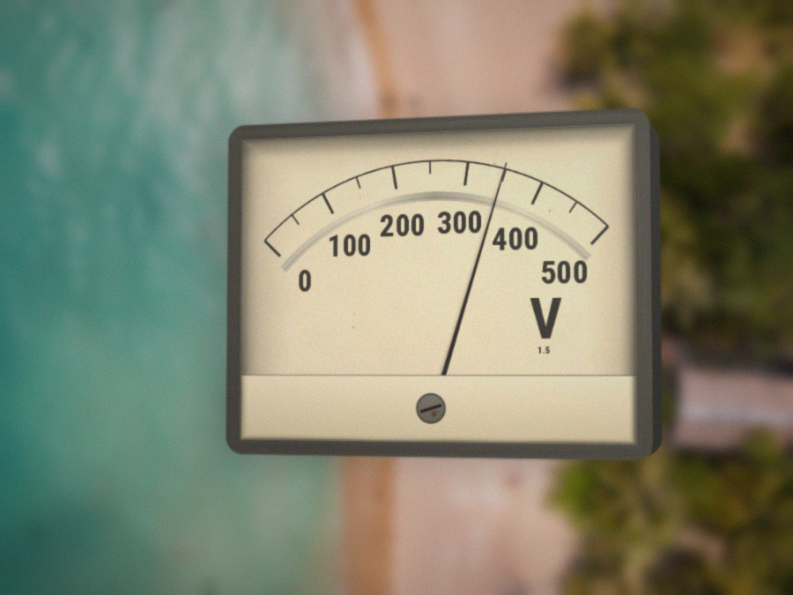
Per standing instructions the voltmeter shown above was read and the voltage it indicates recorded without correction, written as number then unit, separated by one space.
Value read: 350 V
